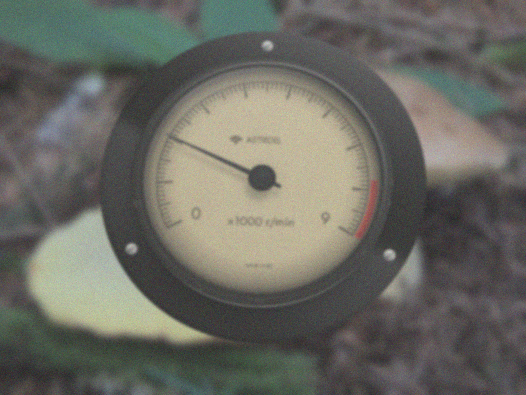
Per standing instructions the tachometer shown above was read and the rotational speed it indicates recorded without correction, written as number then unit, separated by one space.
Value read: 2000 rpm
